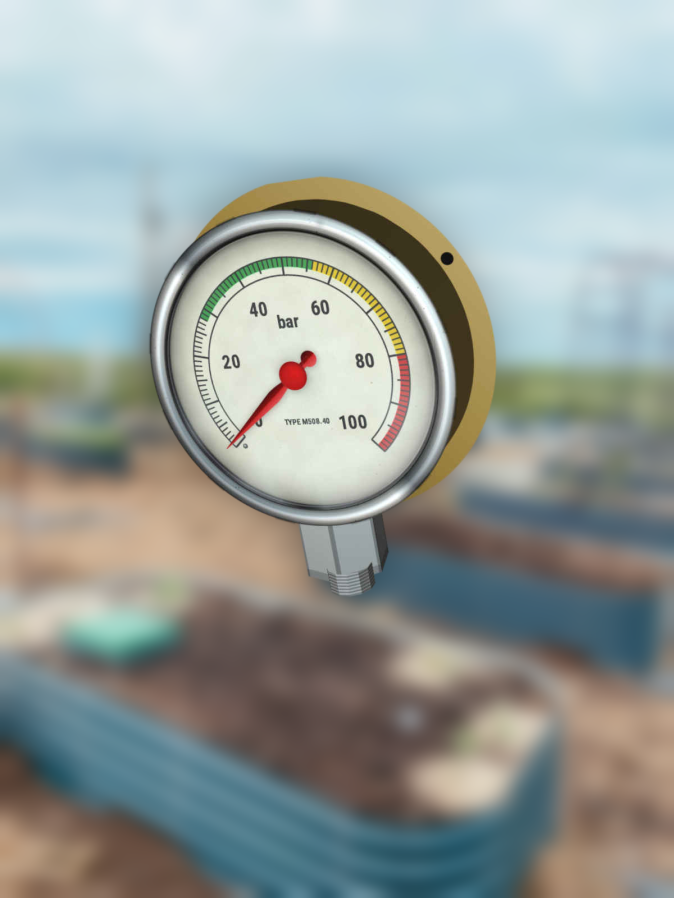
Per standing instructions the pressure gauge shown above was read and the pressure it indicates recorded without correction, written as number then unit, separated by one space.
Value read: 1 bar
